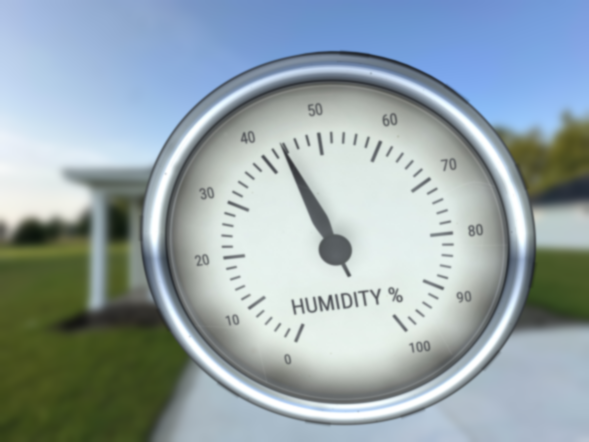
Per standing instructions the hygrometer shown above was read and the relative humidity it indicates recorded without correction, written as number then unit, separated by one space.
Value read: 44 %
